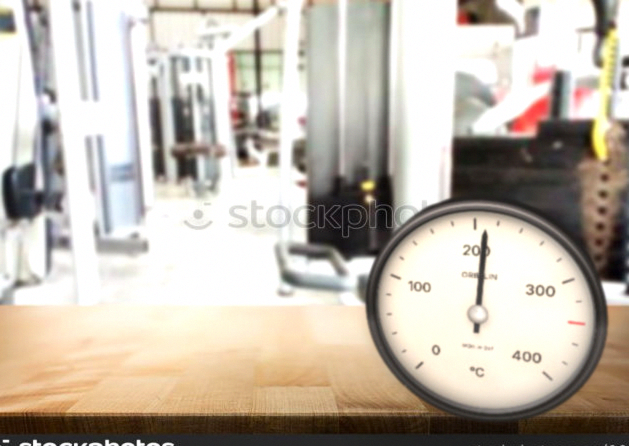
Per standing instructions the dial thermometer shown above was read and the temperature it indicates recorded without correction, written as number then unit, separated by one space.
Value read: 210 °C
